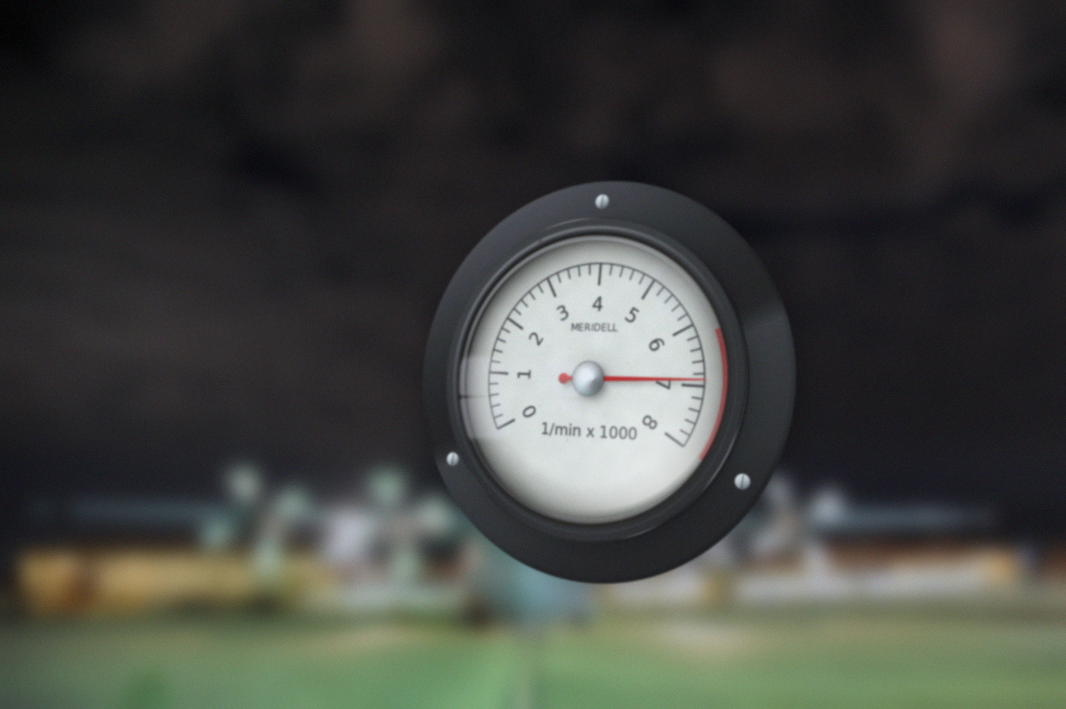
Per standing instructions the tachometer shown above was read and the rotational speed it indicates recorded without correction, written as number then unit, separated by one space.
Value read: 6900 rpm
